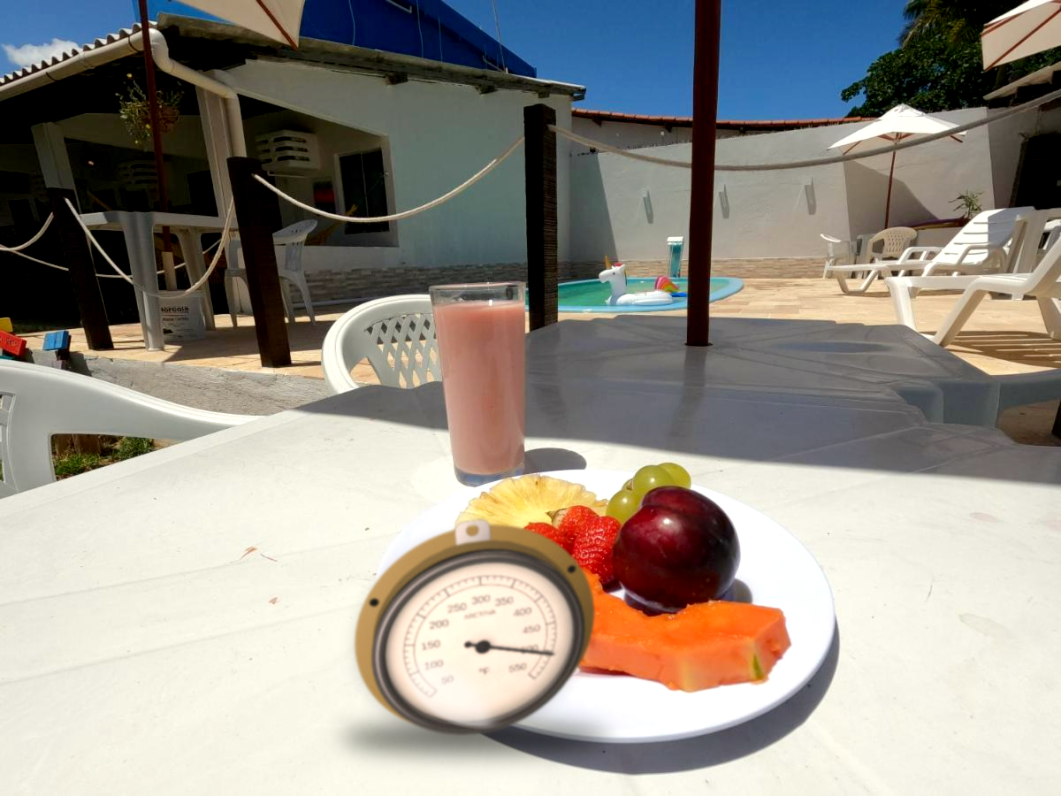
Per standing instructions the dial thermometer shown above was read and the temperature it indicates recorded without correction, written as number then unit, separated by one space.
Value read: 500 °F
